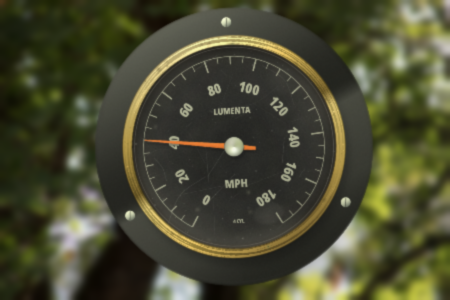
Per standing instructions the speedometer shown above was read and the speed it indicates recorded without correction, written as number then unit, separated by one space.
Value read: 40 mph
